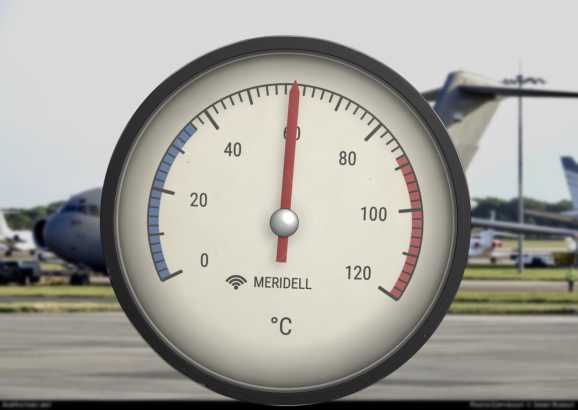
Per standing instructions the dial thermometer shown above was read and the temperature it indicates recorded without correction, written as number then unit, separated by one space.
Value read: 60 °C
